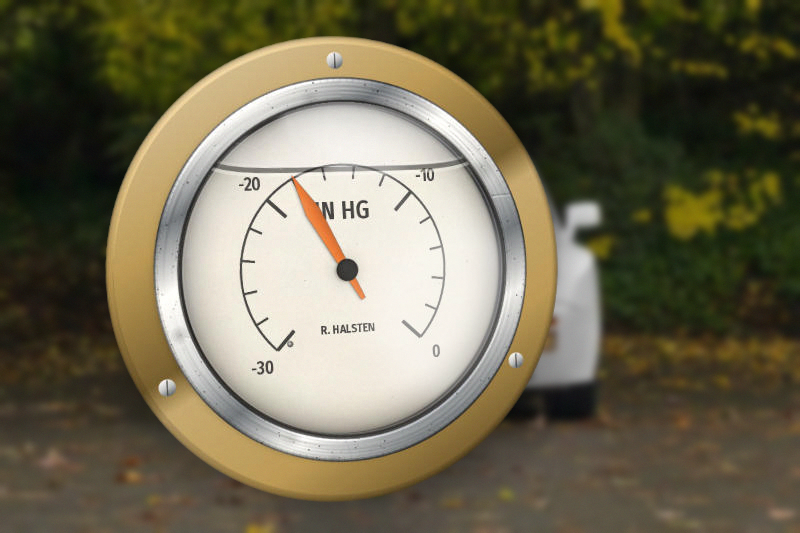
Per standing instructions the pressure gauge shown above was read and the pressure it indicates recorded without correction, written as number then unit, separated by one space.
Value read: -18 inHg
